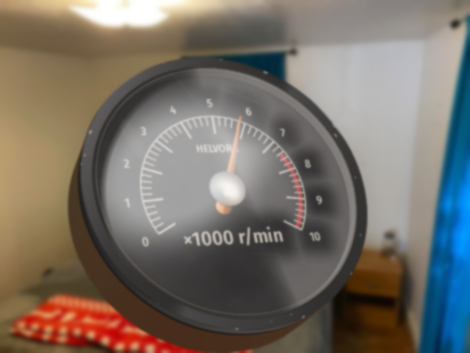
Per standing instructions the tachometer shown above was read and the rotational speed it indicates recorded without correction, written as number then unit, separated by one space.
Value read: 5800 rpm
